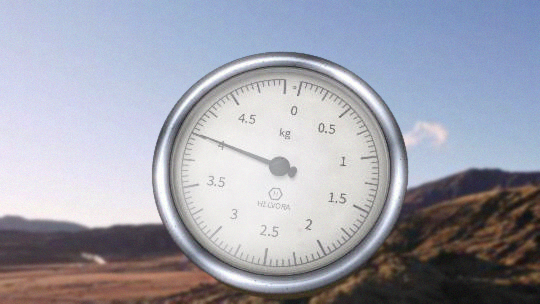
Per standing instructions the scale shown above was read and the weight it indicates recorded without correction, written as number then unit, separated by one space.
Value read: 4 kg
